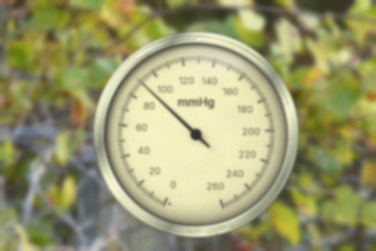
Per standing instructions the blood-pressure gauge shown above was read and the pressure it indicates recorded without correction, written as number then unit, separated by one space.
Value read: 90 mmHg
